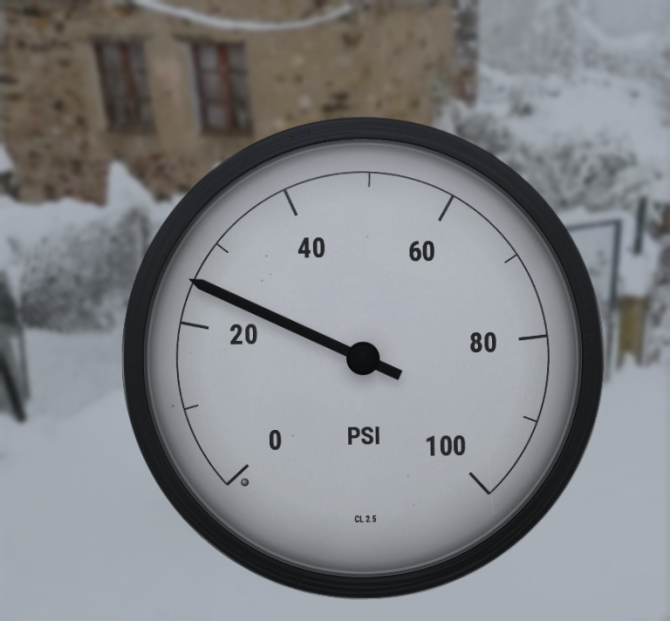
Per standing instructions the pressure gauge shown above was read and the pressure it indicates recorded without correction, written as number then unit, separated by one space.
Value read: 25 psi
